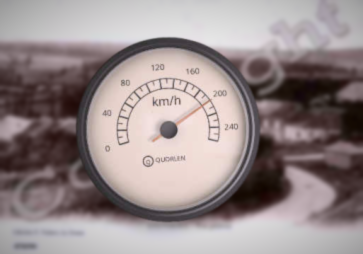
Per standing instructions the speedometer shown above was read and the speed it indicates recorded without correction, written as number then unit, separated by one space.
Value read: 200 km/h
